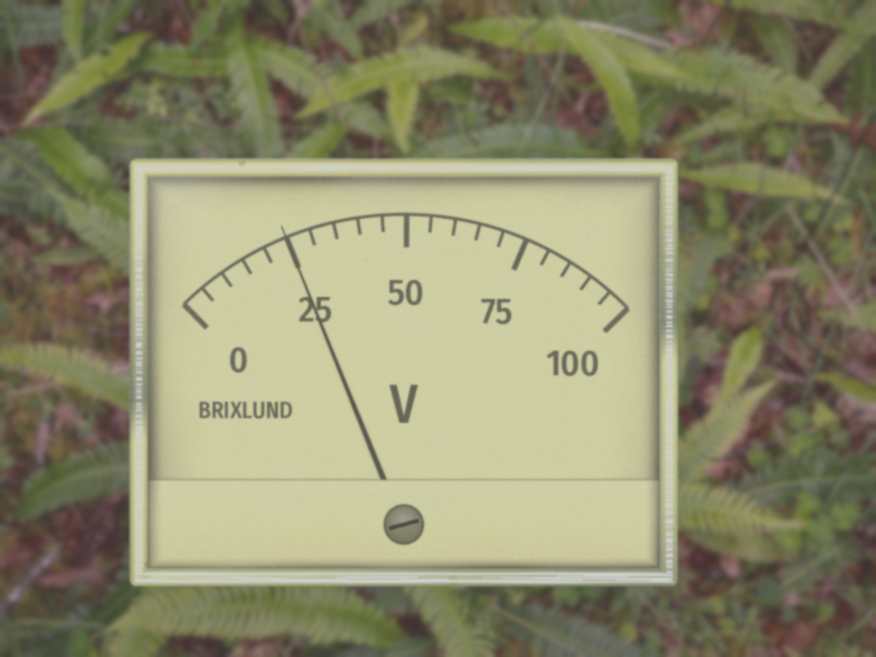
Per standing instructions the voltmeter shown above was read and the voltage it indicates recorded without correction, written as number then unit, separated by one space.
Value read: 25 V
